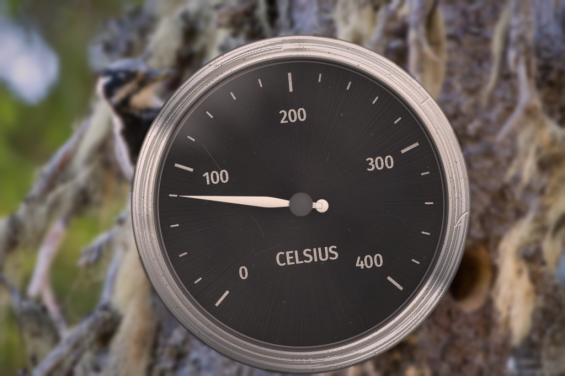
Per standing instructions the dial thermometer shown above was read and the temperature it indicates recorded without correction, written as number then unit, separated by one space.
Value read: 80 °C
